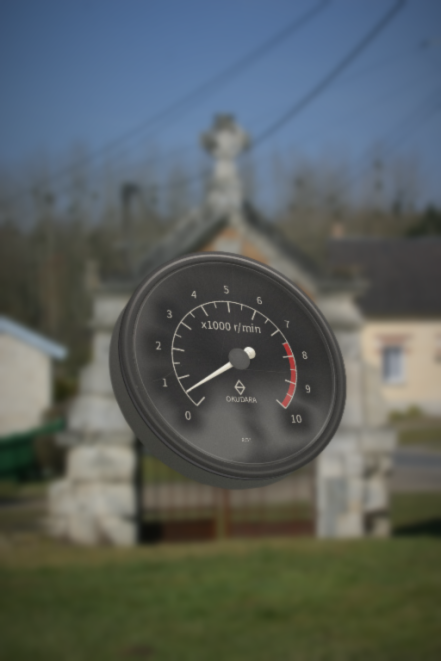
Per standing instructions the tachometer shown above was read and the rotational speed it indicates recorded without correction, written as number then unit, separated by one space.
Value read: 500 rpm
